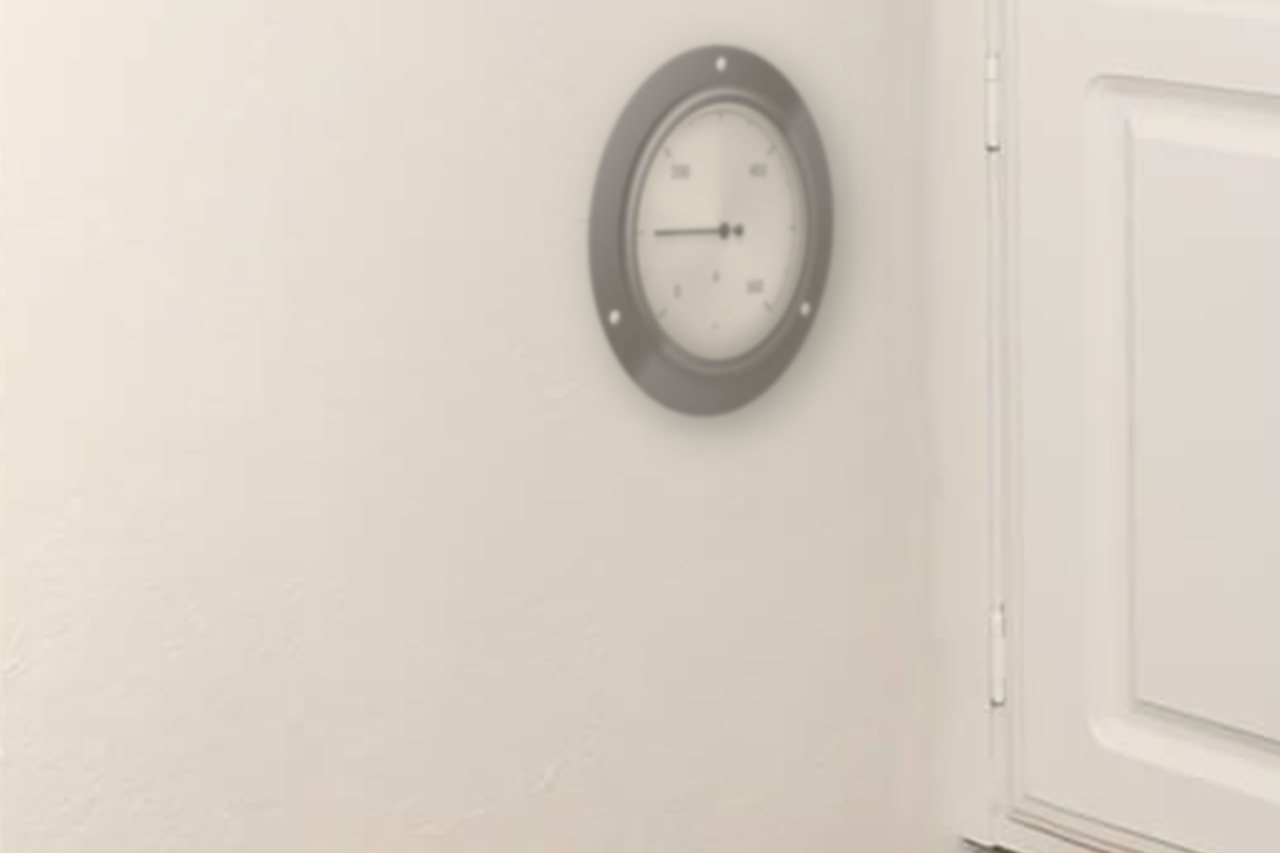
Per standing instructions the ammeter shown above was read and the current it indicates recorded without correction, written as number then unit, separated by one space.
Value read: 100 A
